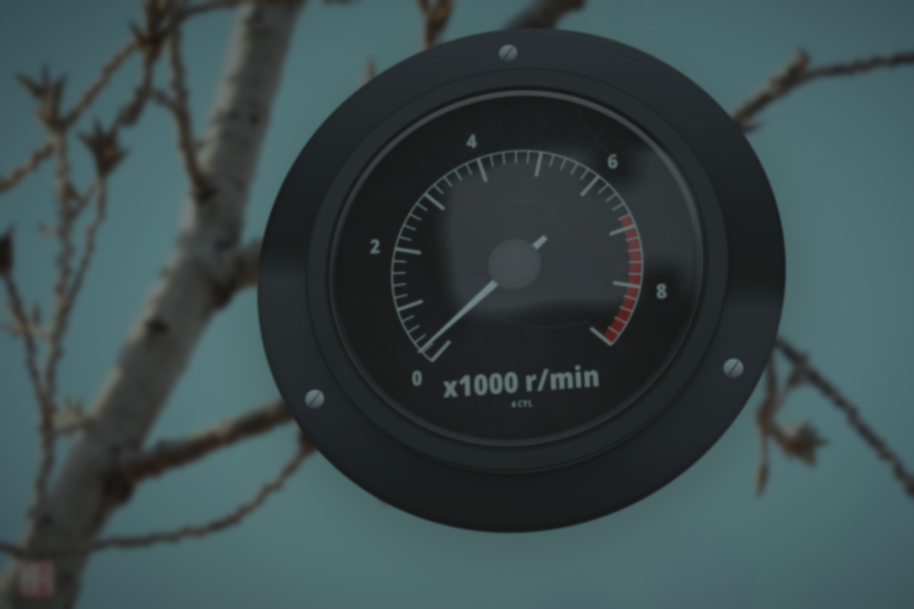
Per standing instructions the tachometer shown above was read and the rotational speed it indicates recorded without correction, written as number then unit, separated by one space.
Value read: 200 rpm
